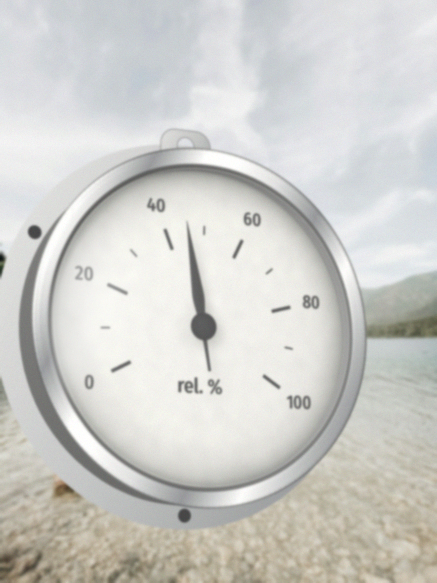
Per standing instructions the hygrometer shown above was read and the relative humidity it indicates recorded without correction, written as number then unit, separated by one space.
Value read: 45 %
